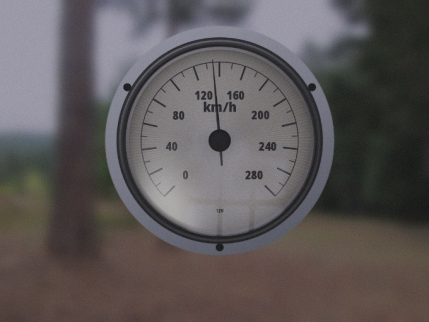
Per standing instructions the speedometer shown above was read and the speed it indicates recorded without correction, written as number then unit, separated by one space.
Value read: 135 km/h
